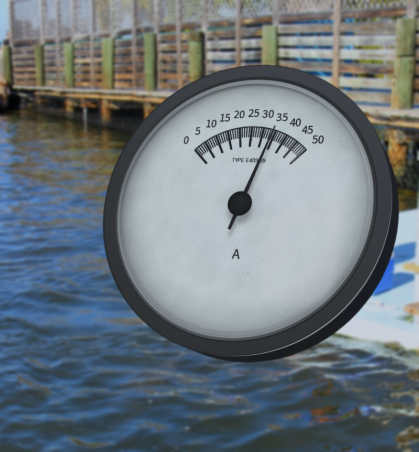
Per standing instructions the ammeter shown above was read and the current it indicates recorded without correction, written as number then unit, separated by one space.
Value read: 35 A
